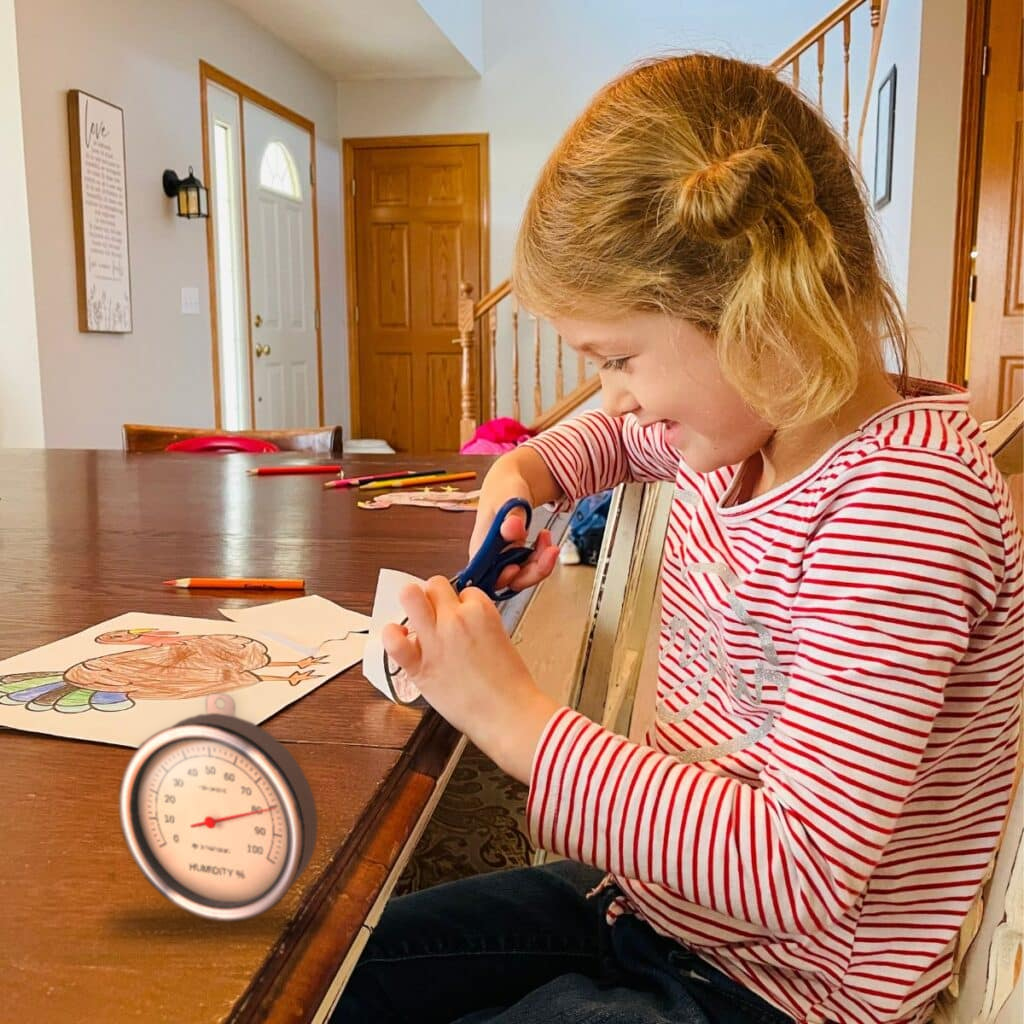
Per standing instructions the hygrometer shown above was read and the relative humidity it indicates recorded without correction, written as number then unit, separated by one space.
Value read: 80 %
